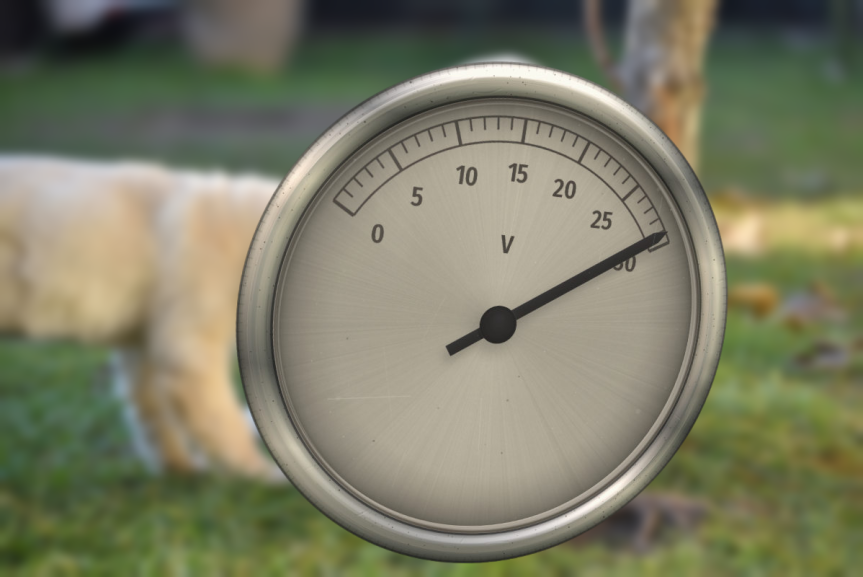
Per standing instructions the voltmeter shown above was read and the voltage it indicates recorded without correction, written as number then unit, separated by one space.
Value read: 29 V
